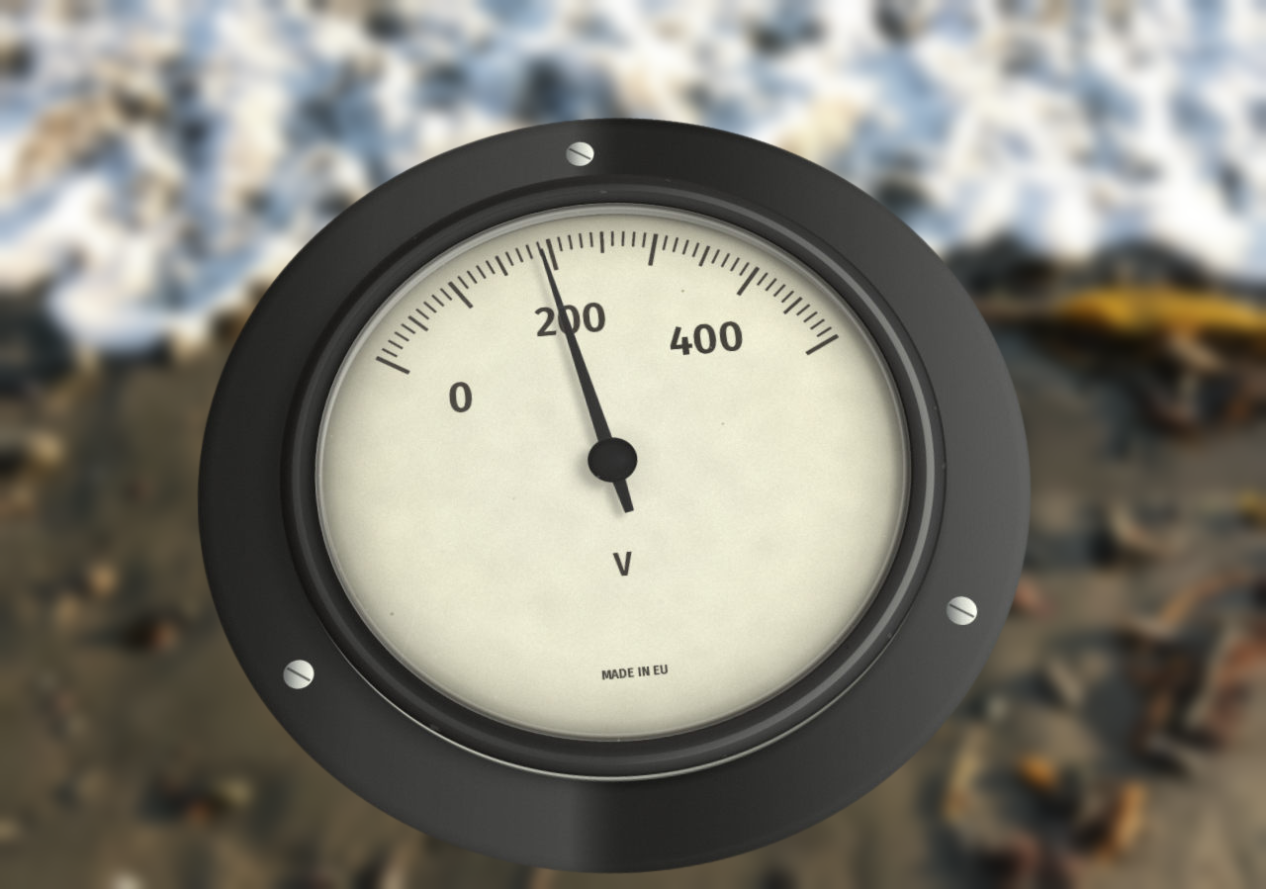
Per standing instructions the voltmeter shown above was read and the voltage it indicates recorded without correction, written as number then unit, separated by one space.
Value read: 190 V
